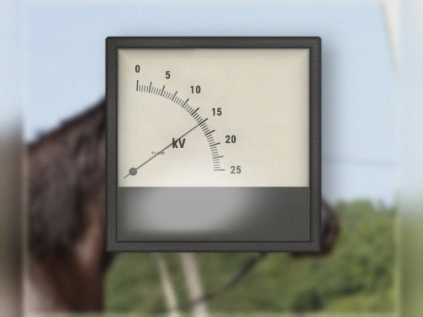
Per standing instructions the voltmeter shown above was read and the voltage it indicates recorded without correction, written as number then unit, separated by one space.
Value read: 15 kV
